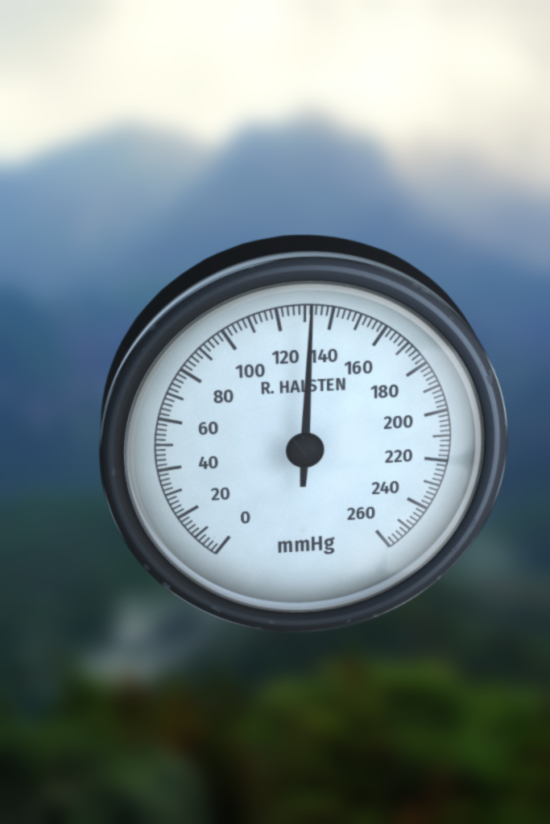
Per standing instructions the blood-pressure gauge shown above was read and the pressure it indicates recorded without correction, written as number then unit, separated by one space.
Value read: 132 mmHg
